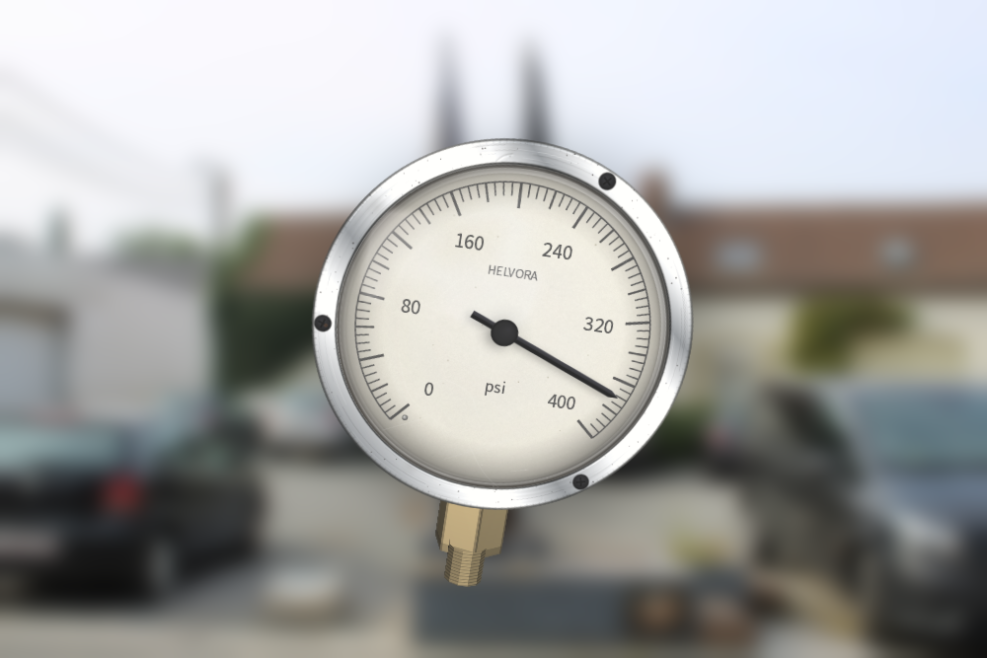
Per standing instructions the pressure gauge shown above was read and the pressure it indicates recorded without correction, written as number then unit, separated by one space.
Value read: 370 psi
